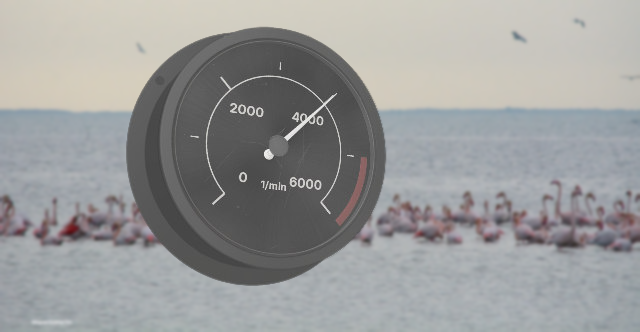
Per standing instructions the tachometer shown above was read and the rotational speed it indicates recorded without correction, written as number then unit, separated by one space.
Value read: 4000 rpm
